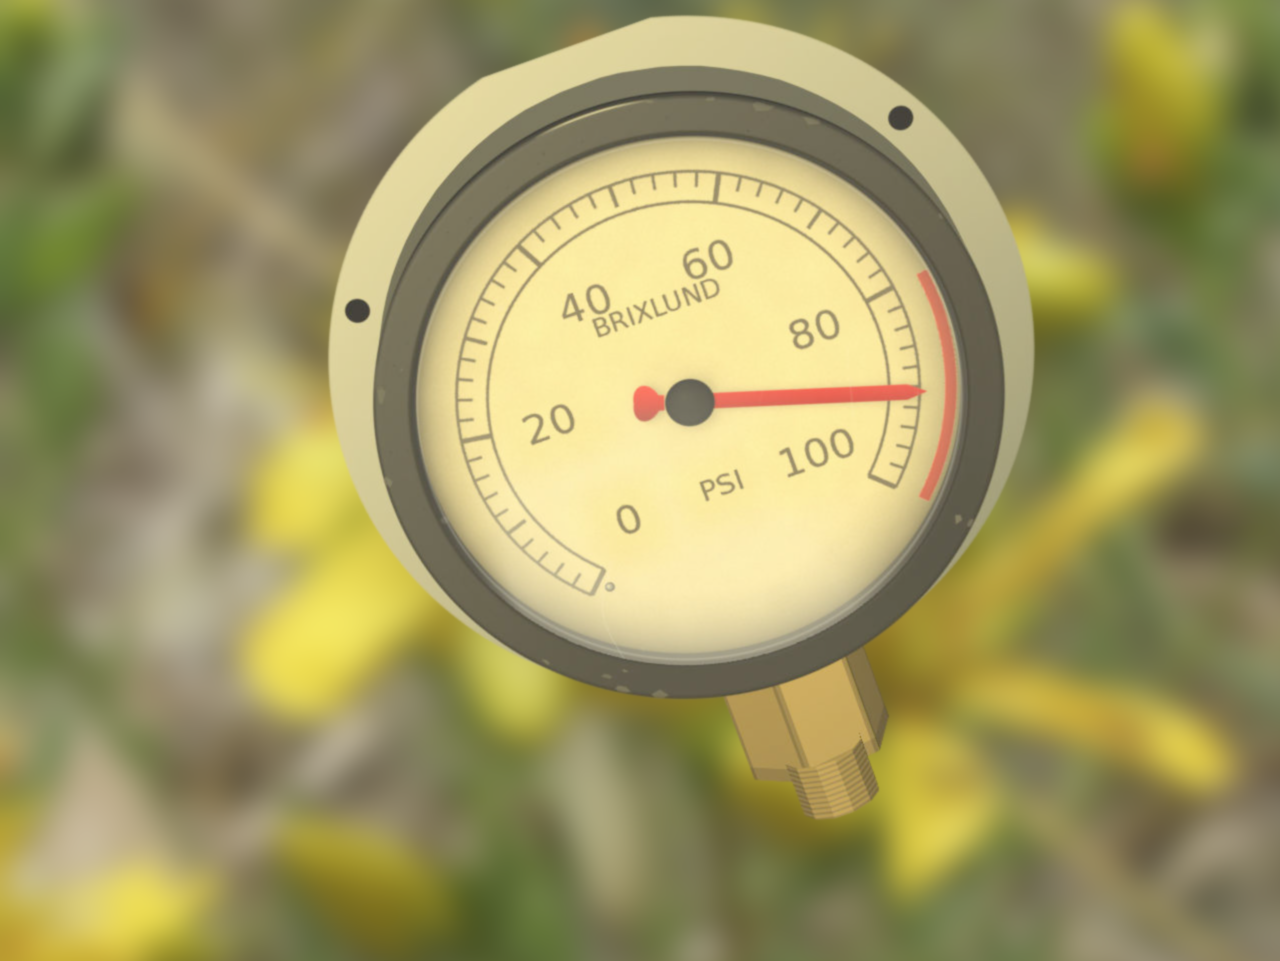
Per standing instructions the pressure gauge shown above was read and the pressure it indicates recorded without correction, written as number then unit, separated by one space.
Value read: 90 psi
